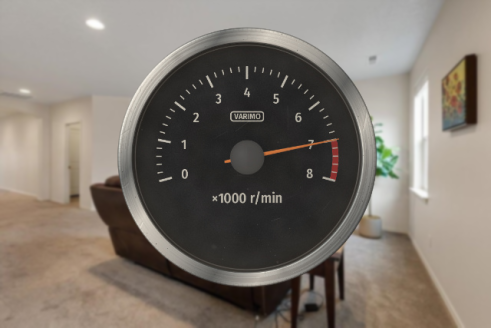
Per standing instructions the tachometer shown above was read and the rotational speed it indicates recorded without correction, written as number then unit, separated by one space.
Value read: 7000 rpm
